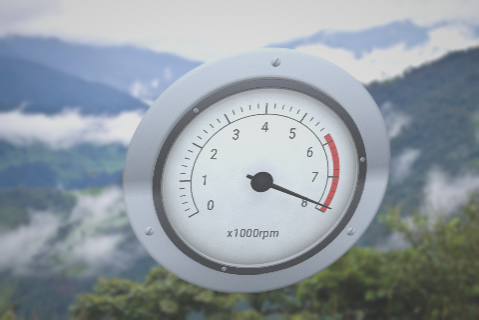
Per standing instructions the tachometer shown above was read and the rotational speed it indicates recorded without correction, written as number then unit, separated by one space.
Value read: 7800 rpm
